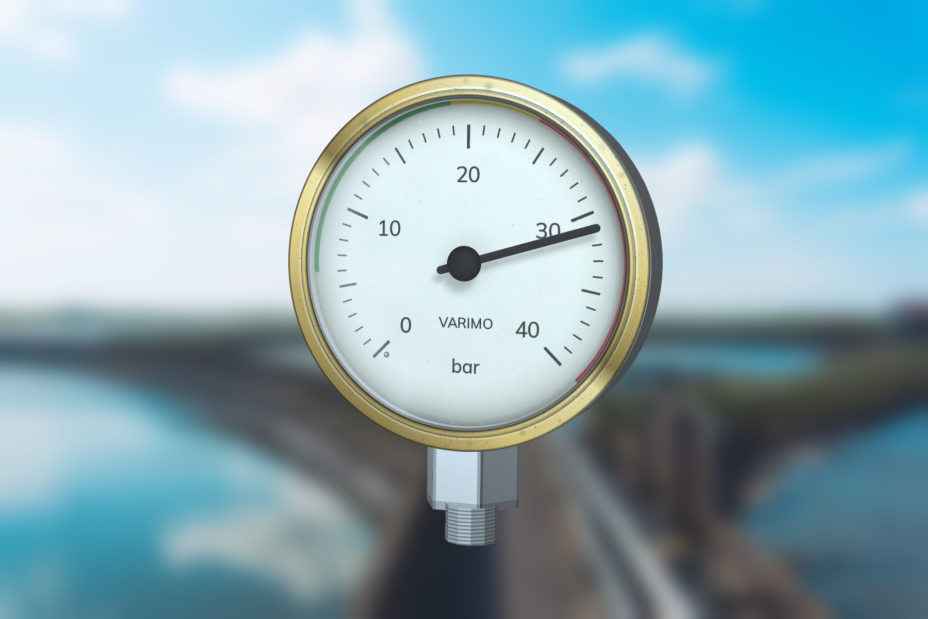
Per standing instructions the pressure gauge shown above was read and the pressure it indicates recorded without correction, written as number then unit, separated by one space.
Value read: 31 bar
